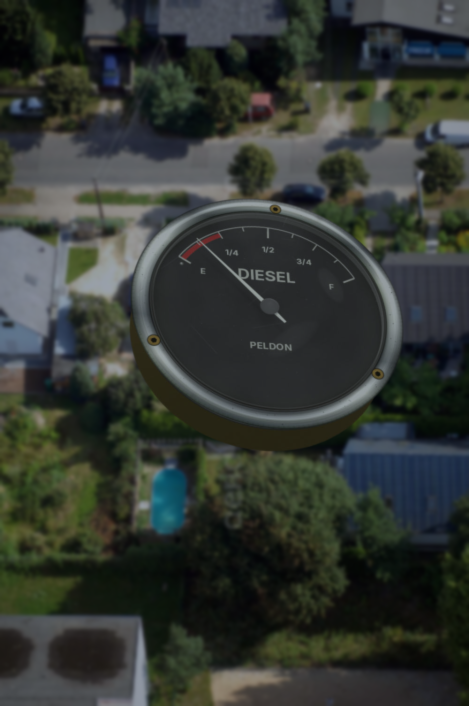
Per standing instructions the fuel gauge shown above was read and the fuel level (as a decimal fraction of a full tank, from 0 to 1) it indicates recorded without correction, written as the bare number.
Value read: 0.125
